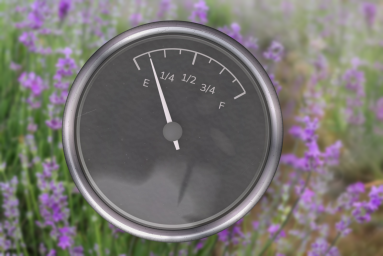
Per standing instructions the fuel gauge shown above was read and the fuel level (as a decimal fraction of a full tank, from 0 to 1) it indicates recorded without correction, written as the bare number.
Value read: 0.125
